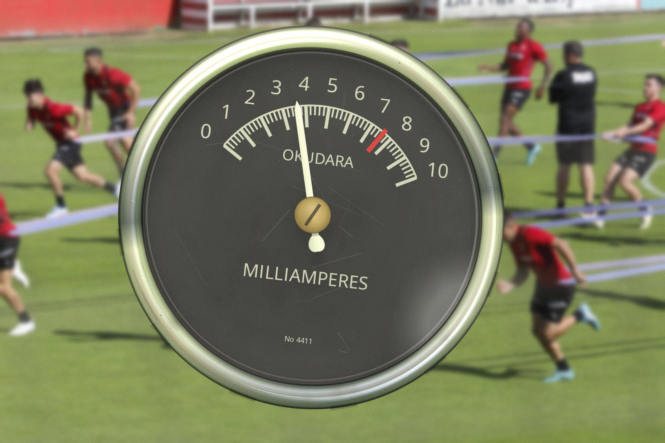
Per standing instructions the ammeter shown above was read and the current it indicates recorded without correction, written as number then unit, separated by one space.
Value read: 3.6 mA
